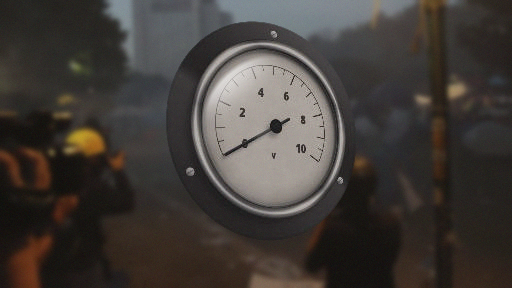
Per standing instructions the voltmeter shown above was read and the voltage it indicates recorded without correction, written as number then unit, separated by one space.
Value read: 0 V
